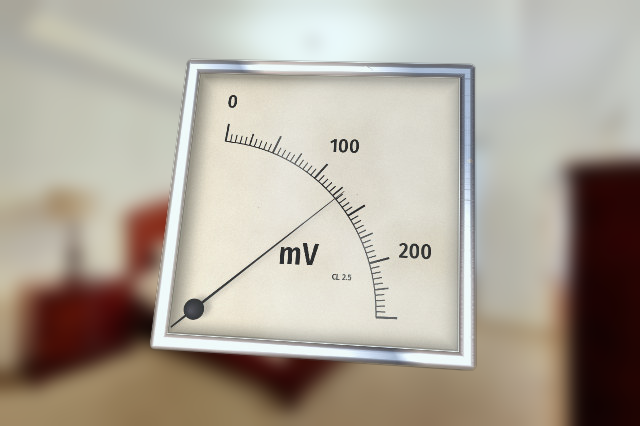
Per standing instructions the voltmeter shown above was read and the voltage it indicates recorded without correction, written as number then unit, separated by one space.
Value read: 130 mV
